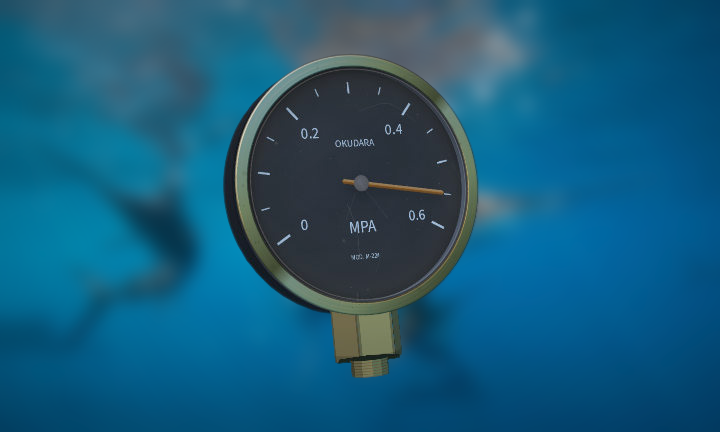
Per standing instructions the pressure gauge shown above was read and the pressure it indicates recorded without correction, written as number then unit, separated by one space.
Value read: 0.55 MPa
